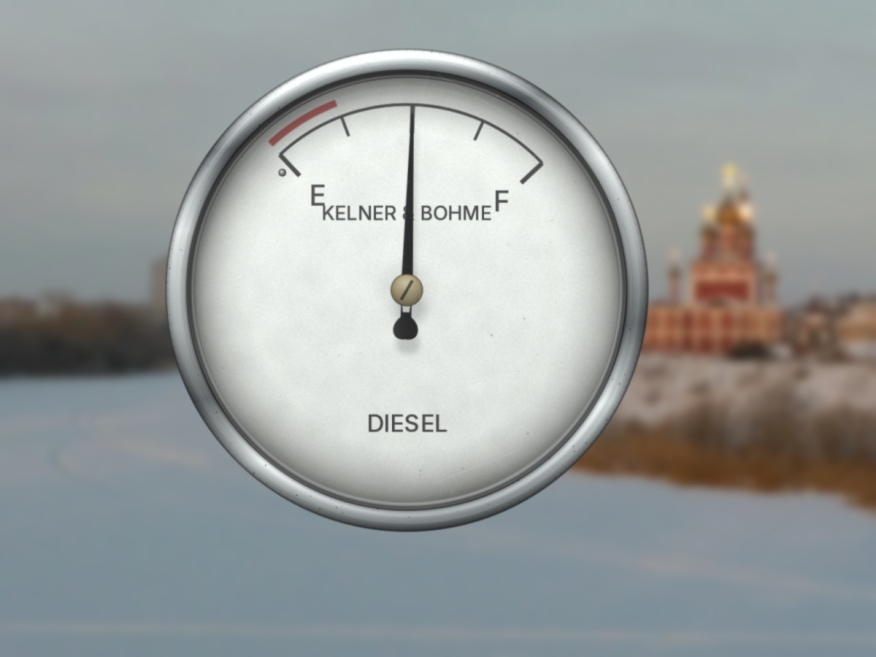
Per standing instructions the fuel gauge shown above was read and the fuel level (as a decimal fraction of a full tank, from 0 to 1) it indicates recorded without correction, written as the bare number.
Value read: 0.5
